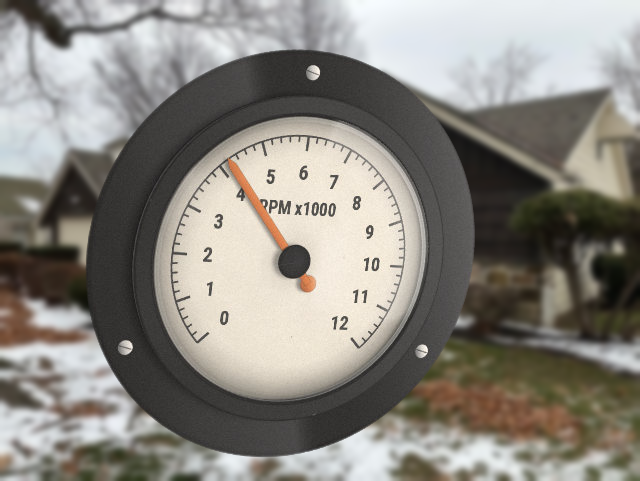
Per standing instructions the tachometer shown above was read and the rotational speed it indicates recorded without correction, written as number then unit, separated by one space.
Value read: 4200 rpm
